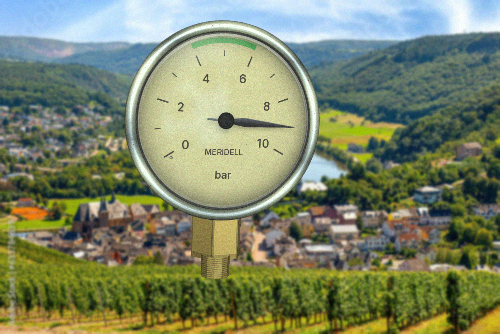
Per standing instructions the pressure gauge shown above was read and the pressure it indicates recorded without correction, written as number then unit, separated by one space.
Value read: 9 bar
